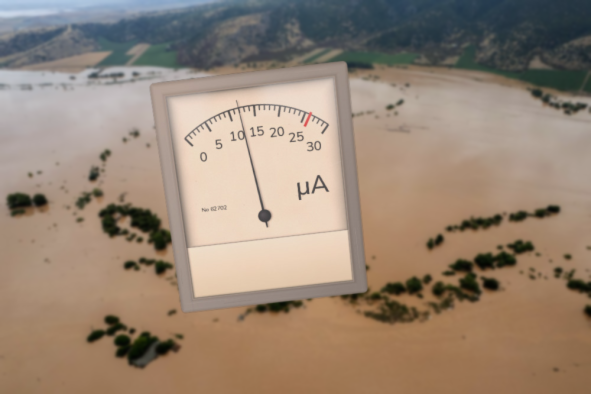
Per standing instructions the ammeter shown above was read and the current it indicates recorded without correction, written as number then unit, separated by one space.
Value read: 12 µA
